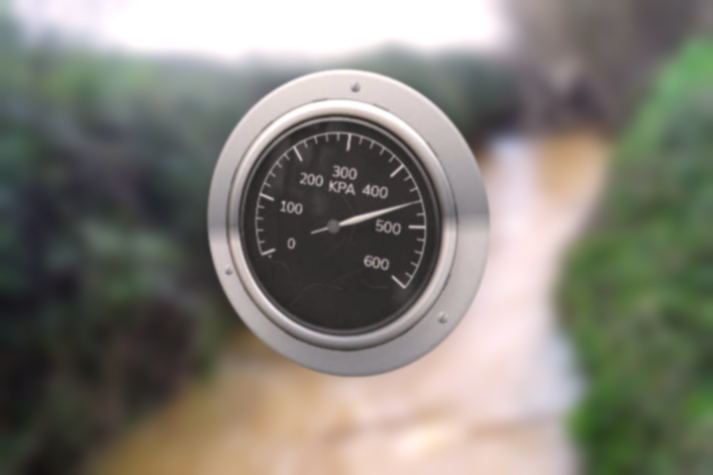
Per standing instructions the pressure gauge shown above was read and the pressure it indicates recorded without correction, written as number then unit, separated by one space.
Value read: 460 kPa
